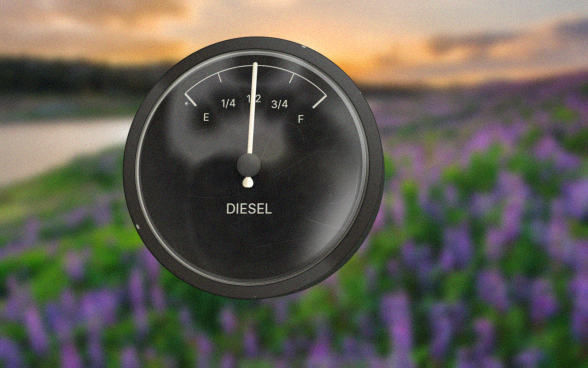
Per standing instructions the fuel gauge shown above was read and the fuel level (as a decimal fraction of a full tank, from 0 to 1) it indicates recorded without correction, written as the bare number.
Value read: 0.5
